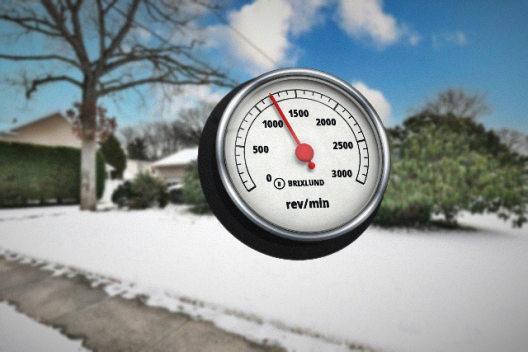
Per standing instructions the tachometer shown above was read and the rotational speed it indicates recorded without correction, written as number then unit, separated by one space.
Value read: 1200 rpm
